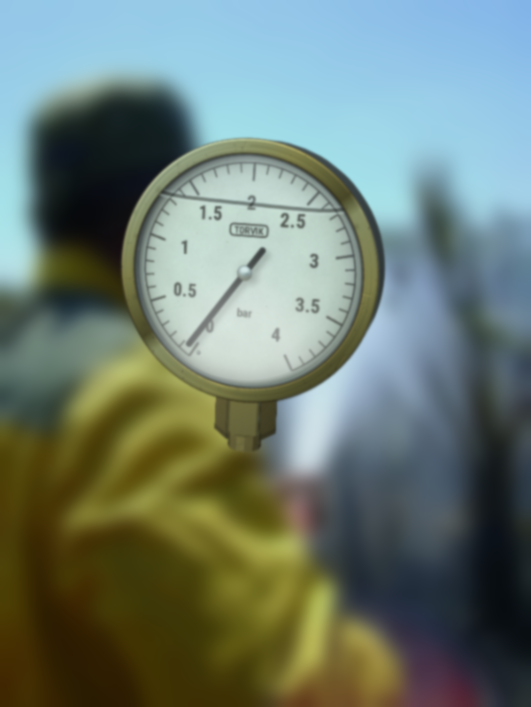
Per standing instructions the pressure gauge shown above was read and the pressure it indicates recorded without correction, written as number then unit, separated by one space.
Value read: 0.05 bar
